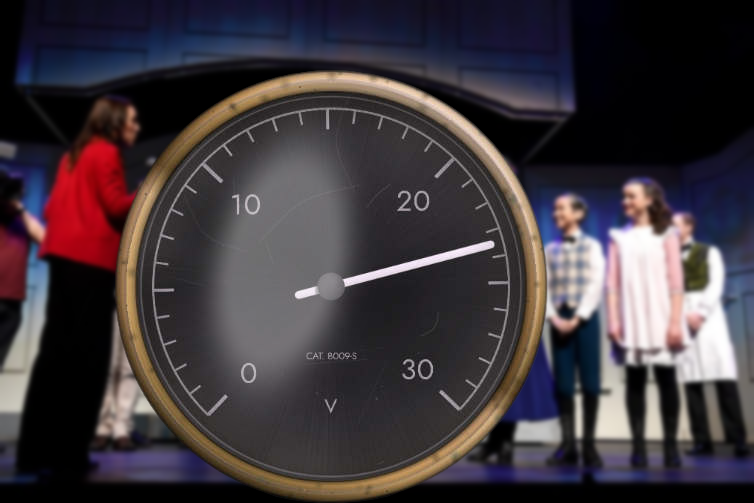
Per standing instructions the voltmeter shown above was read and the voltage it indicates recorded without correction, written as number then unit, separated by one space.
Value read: 23.5 V
